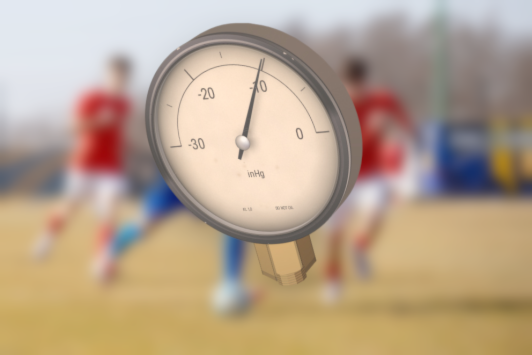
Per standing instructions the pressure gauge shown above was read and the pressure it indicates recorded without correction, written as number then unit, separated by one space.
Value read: -10 inHg
